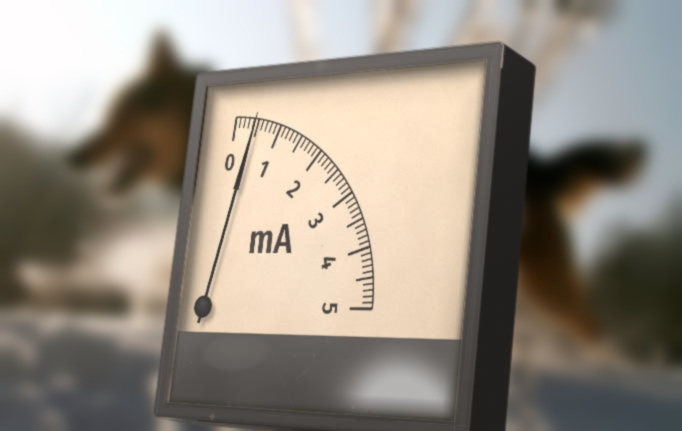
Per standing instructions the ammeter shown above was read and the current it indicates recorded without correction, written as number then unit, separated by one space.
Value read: 0.5 mA
